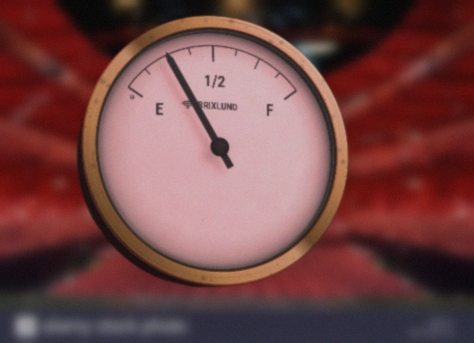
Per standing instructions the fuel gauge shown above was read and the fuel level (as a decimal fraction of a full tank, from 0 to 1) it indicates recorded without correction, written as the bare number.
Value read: 0.25
